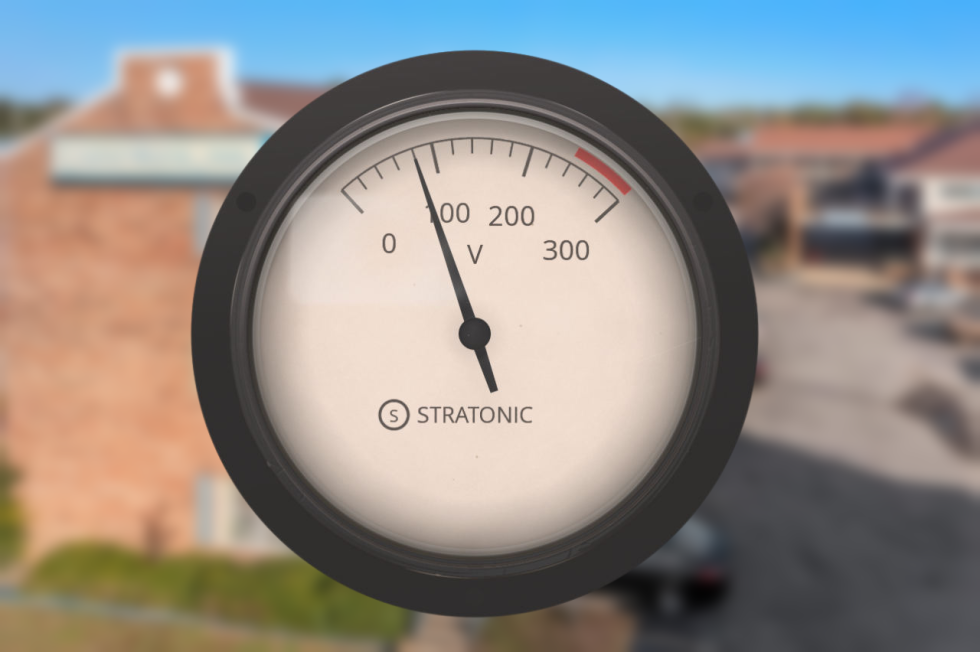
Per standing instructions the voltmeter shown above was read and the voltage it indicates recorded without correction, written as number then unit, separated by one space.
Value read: 80 V
